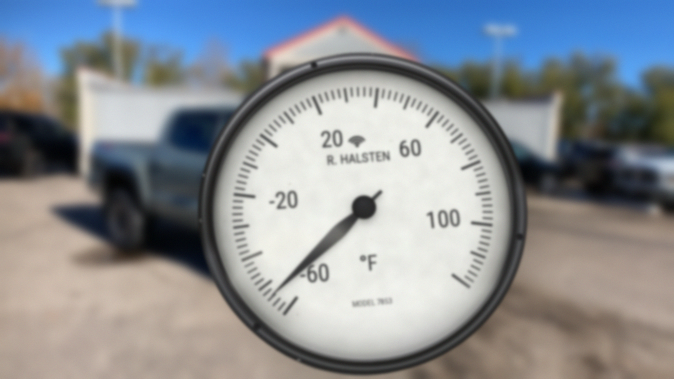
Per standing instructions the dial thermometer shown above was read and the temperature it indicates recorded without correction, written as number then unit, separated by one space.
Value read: -54 °F
